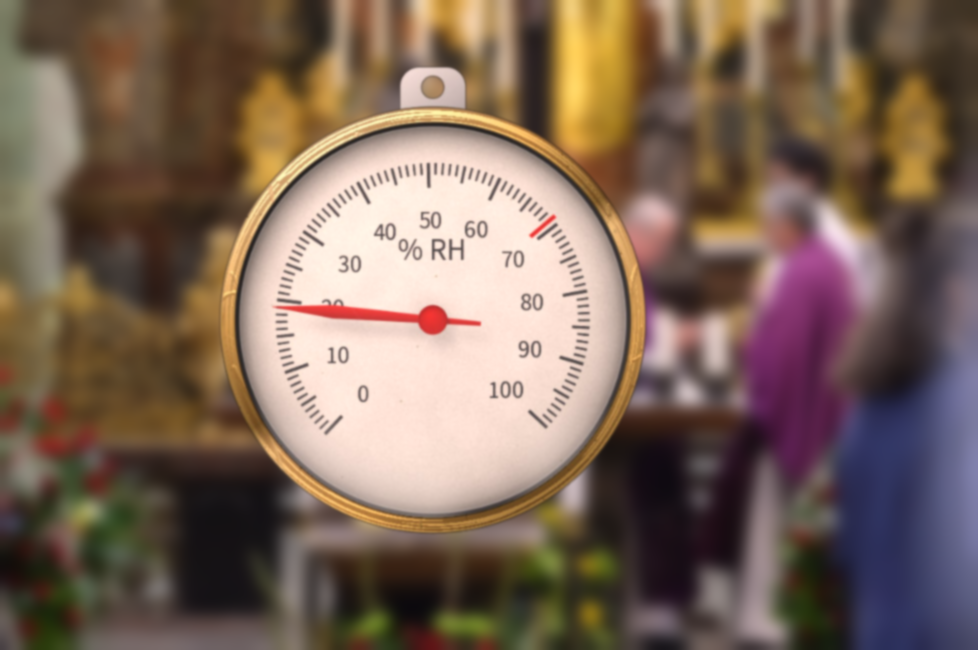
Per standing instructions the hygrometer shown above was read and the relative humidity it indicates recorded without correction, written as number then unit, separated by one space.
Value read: 19 %
